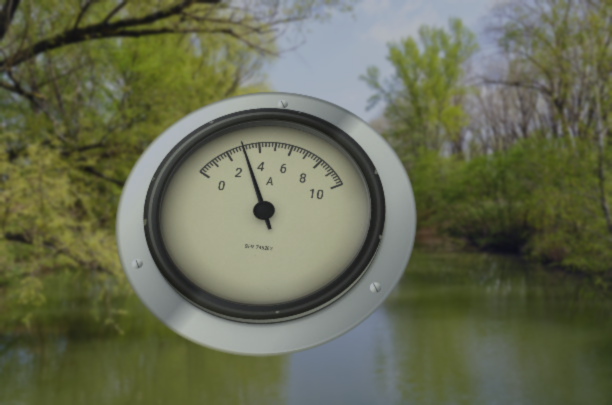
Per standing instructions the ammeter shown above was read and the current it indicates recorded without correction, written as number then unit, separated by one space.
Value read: 3 A
